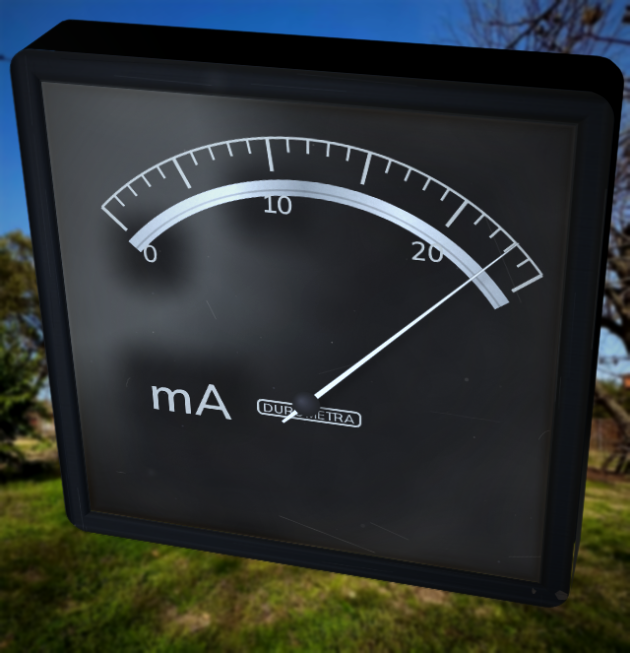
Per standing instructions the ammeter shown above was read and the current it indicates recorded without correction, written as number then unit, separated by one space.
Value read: 23 mA
